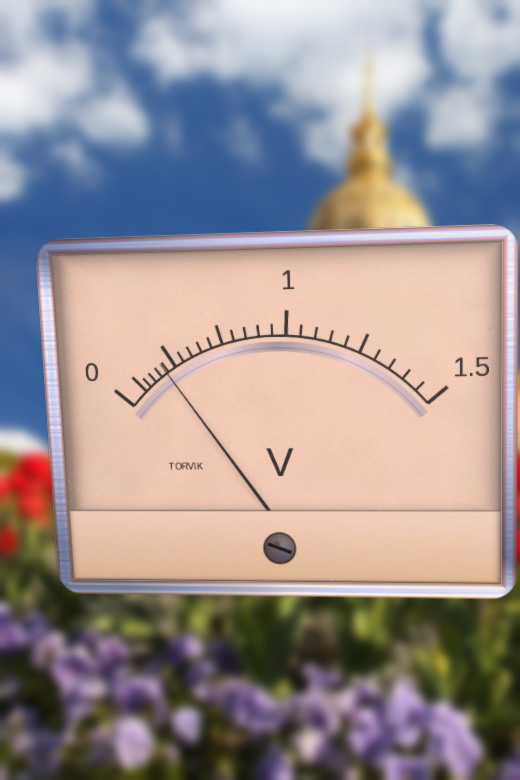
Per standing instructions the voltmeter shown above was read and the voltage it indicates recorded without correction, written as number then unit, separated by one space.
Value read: 0.45 V
